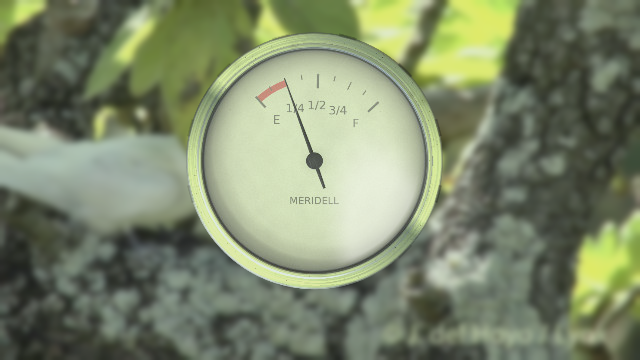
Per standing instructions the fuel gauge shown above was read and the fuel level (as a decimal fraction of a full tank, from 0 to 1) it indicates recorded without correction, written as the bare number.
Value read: 0.25
